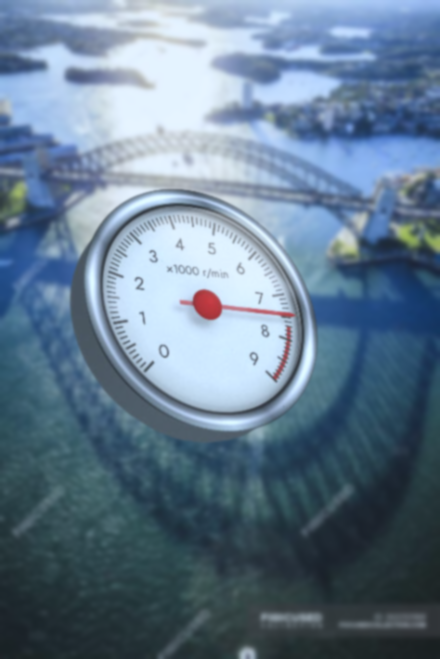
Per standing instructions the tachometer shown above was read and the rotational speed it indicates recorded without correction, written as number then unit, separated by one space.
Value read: 7500 rpm
